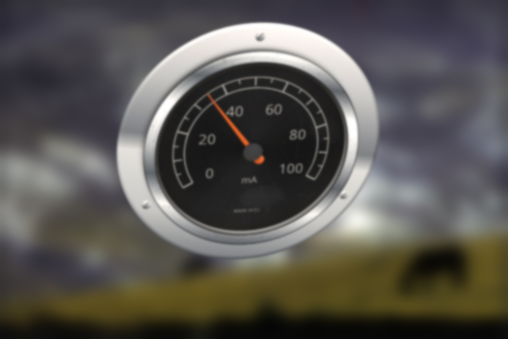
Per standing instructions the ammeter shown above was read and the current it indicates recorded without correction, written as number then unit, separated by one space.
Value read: 35 mA
